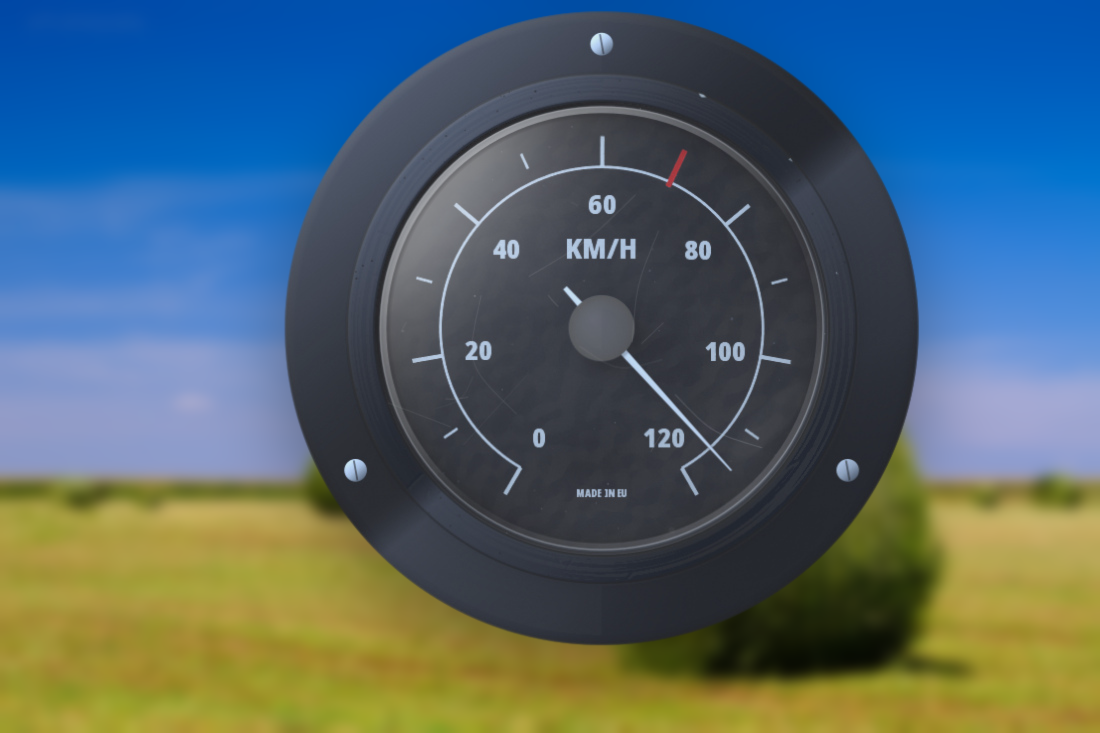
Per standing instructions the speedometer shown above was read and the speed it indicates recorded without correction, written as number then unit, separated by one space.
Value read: 115 km/h
